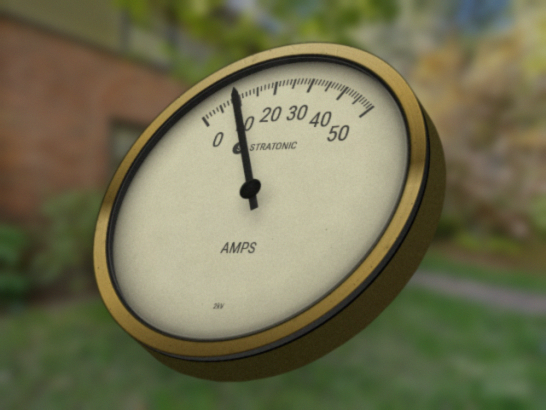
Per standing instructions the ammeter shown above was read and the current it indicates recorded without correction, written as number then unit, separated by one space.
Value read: 10 A
